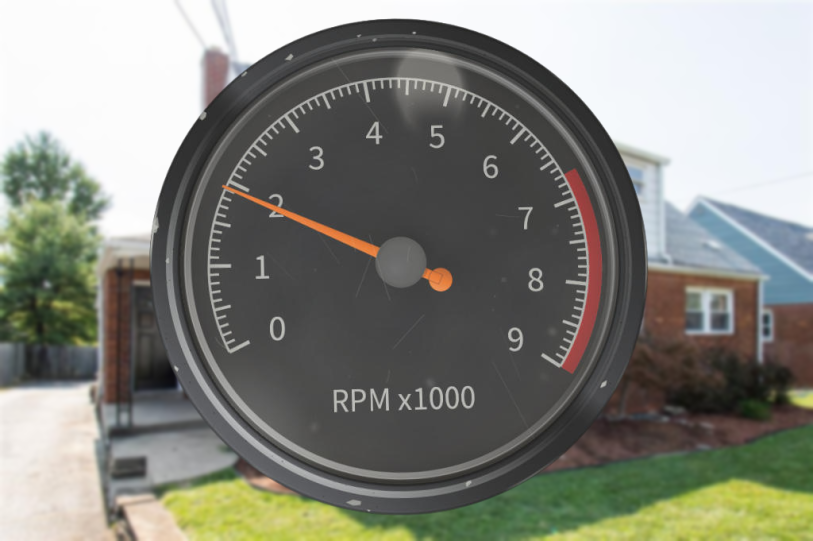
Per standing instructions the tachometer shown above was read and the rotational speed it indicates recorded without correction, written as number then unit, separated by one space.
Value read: 1900 rpm
